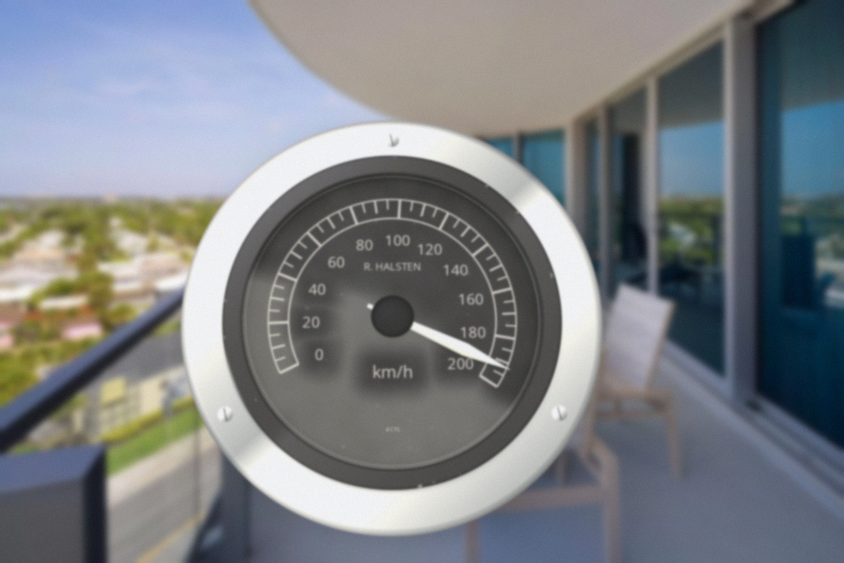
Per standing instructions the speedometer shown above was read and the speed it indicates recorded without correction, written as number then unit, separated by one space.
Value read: 192.5 km/h
